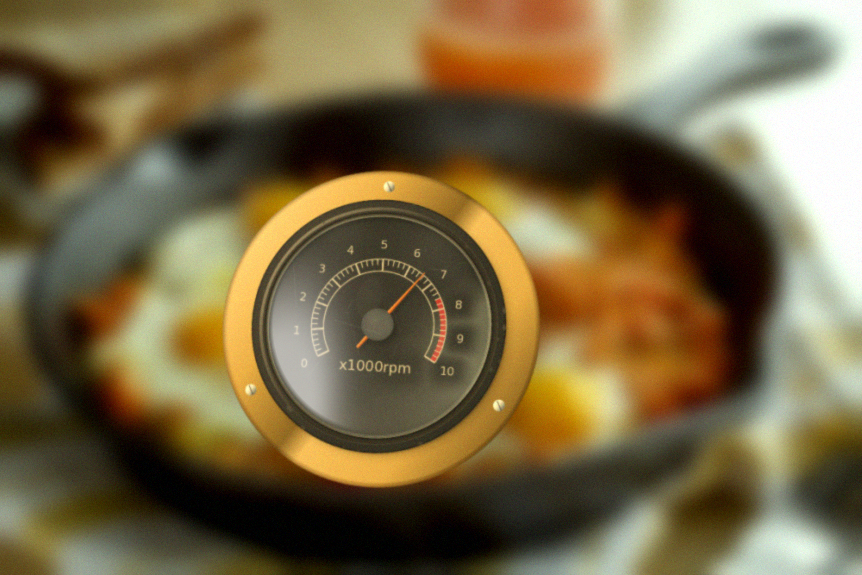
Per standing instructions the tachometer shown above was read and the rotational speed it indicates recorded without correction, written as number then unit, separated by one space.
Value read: 6600 rpm
